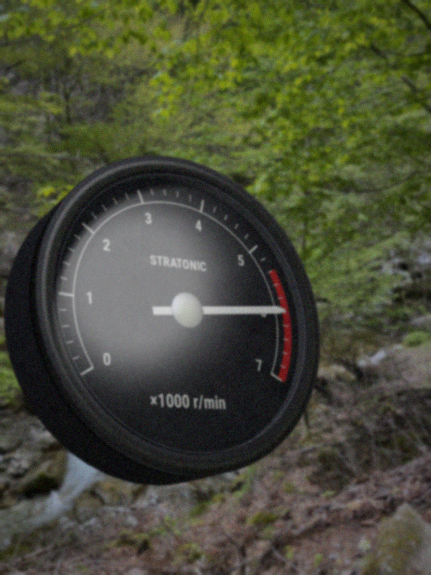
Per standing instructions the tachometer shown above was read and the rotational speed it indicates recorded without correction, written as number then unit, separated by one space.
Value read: 6000 rpm
